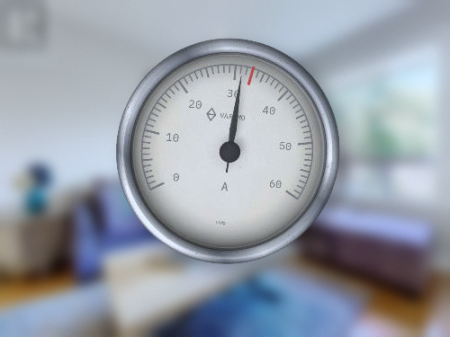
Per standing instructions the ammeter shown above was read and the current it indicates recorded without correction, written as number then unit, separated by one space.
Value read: 31 A
